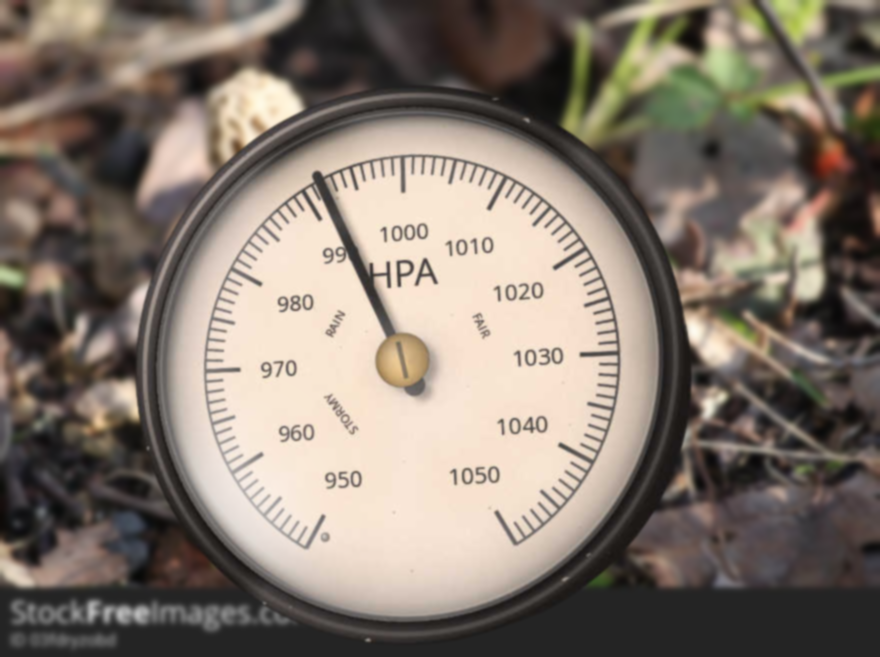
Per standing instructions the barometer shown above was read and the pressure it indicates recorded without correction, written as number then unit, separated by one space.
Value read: 992 hPa
